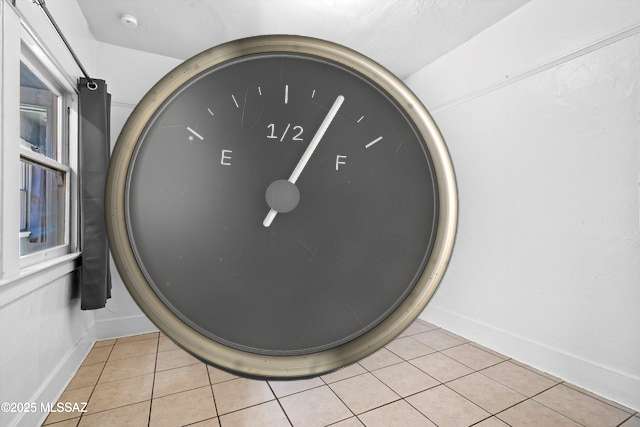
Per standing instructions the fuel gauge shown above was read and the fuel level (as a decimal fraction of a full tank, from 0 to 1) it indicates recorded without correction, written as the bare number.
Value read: 0.75
